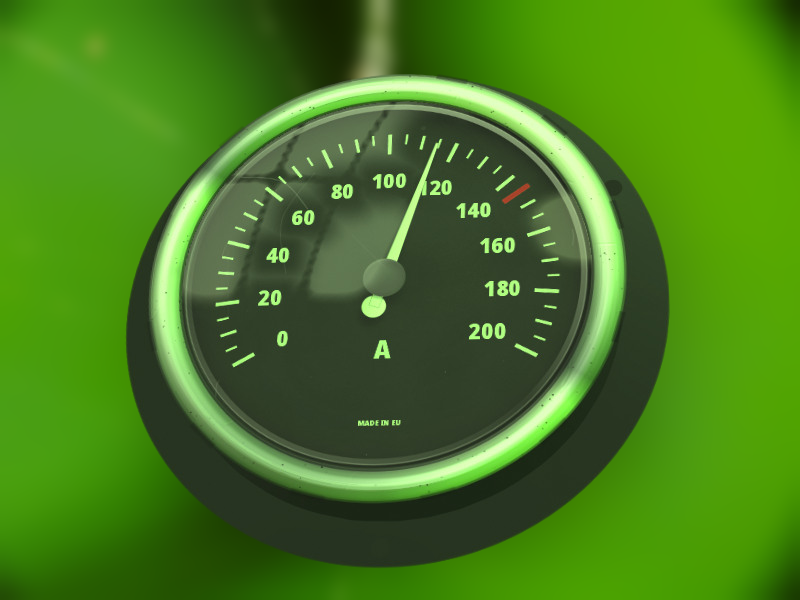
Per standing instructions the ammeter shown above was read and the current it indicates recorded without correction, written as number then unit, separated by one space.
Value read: 115 A
